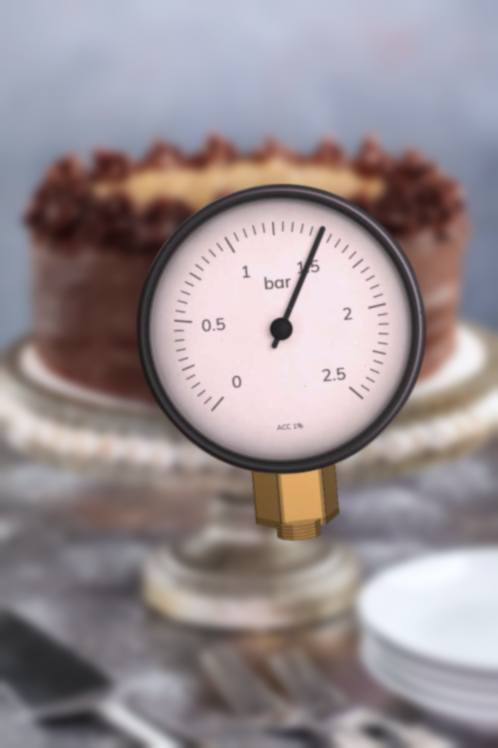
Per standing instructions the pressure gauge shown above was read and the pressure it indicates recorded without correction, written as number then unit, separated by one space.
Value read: 1.5 bar
